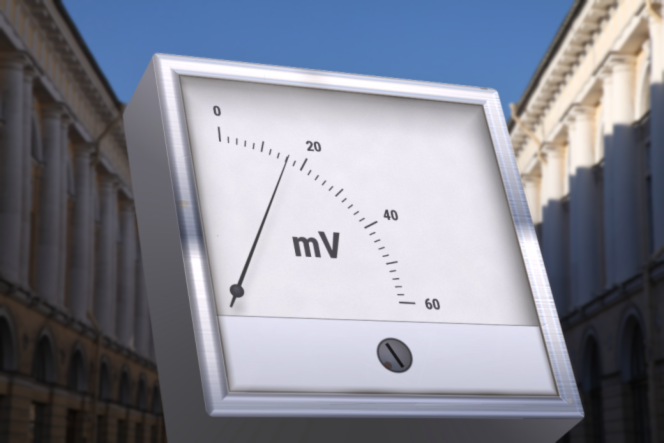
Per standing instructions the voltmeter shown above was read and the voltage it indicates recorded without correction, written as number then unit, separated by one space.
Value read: 16 mV
